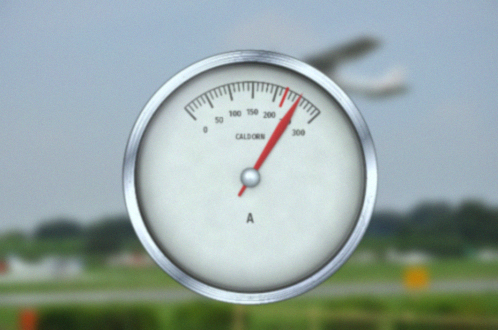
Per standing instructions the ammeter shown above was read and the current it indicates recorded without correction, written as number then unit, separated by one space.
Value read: 250 A
